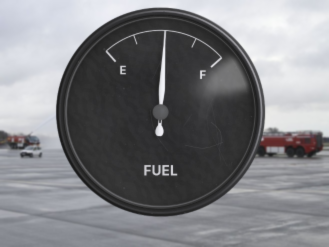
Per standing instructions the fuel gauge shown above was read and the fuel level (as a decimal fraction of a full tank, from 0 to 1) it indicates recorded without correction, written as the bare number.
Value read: 0.5
